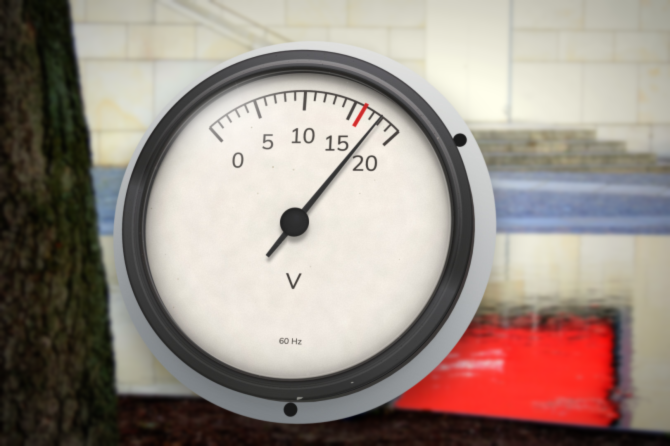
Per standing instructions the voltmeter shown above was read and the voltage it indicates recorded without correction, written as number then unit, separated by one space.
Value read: 18 V
